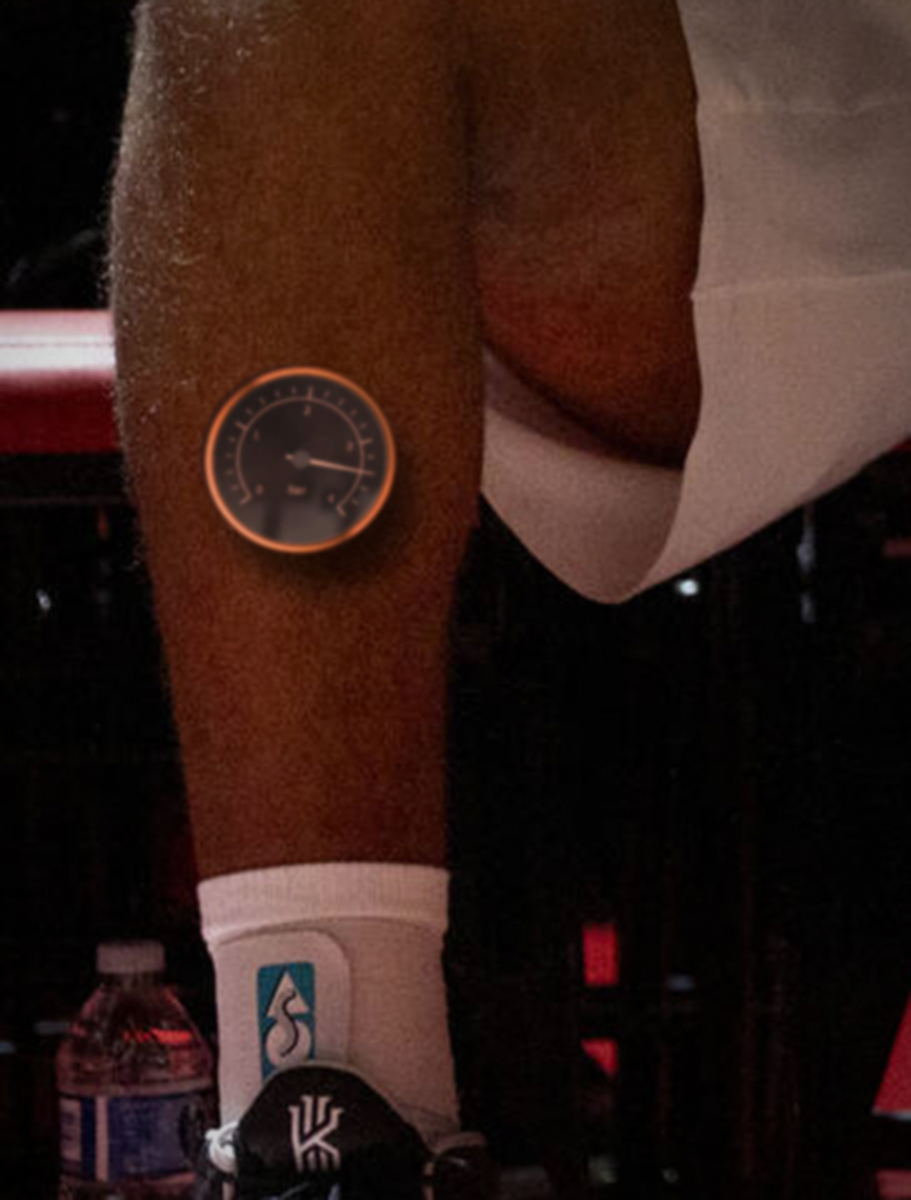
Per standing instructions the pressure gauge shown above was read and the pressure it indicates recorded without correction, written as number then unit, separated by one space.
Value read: 3.4 bar
